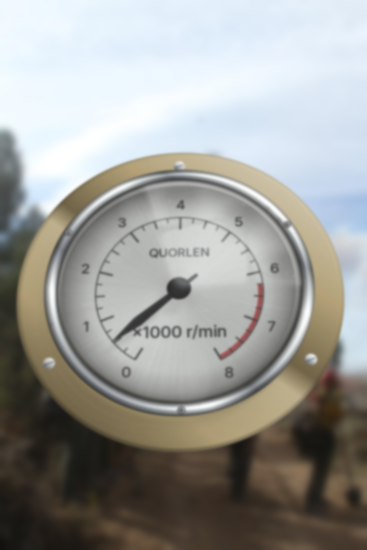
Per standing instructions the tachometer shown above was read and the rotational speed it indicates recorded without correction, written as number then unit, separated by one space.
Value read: 500 rpm
